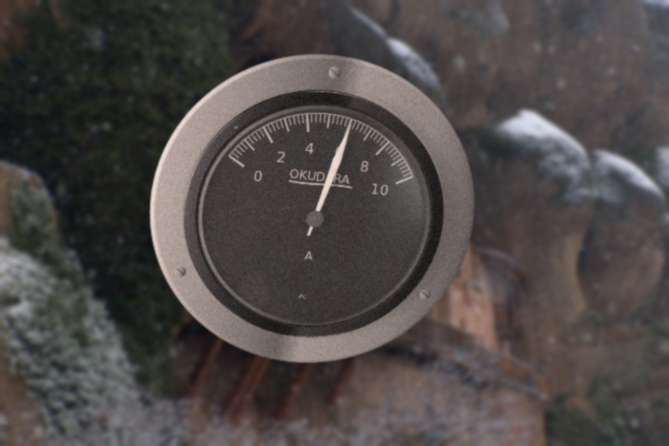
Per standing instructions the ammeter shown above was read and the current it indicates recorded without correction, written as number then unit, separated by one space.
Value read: 6 A
